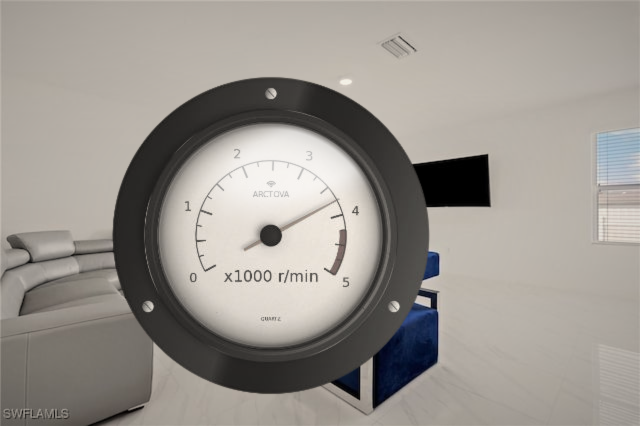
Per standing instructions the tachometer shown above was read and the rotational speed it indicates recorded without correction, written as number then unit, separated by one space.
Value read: 3750 rpm
